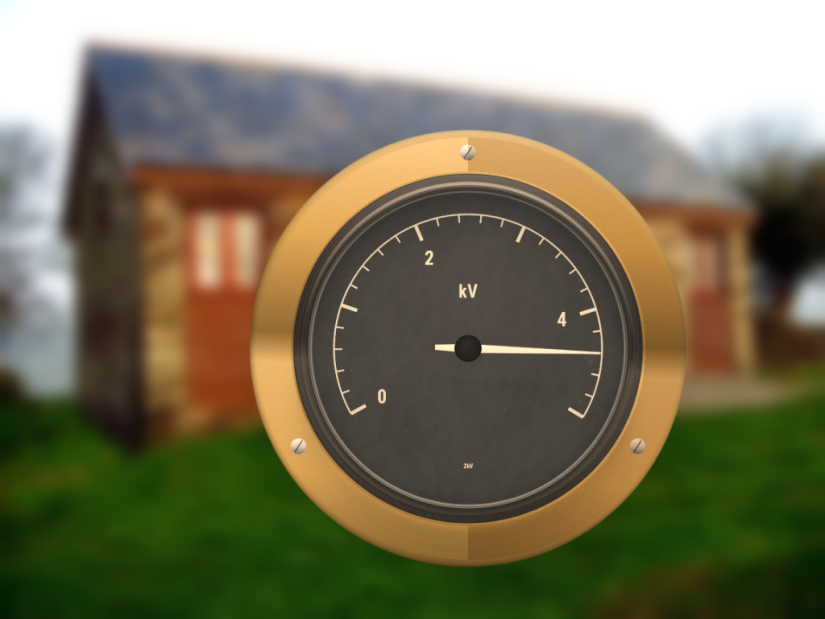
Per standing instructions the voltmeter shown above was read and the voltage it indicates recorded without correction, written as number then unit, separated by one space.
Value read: 4.4 kV
